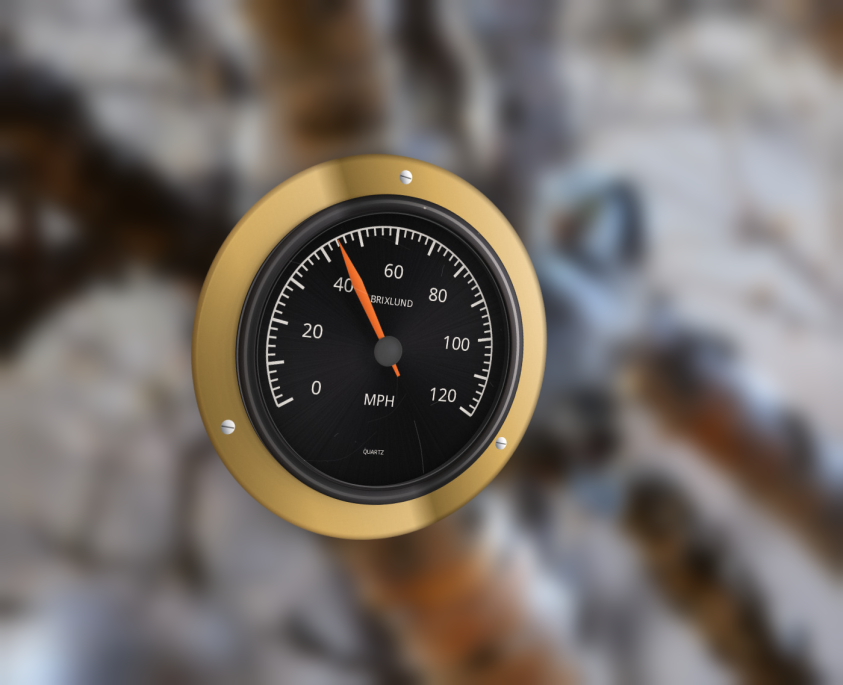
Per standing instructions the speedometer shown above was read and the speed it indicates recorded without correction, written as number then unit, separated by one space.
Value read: 44 mph
